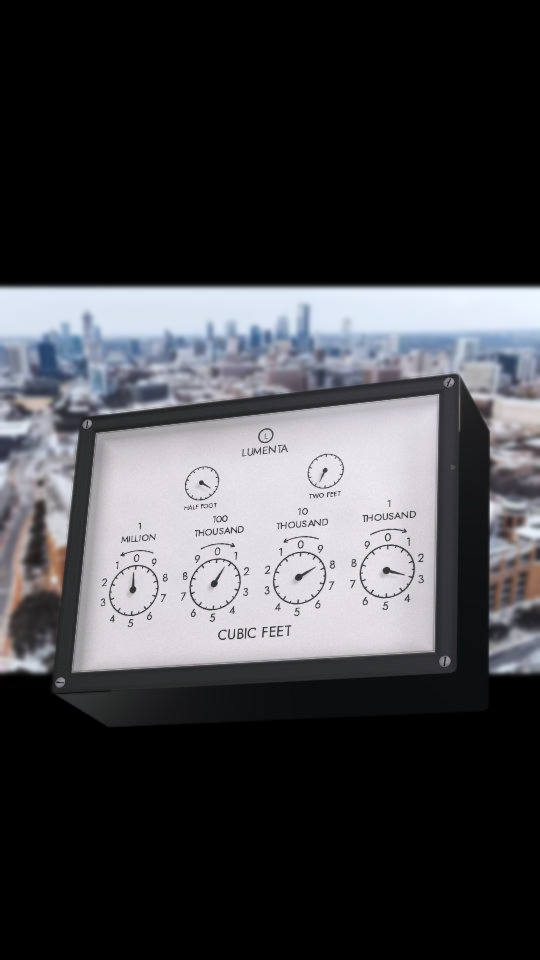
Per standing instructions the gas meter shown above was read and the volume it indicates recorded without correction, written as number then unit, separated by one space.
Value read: 8300 ft³
